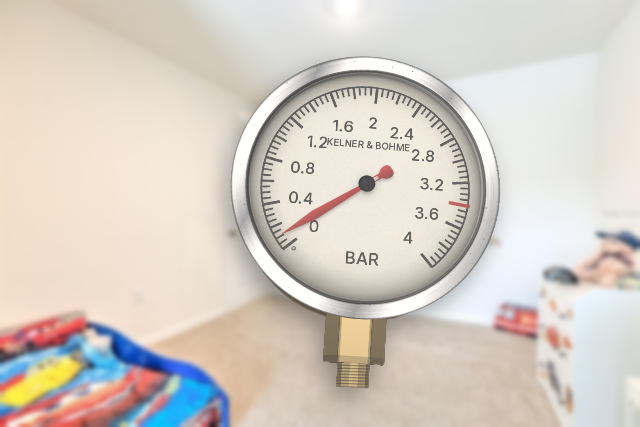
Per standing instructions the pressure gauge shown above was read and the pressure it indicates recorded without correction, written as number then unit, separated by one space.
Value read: 0.1 bar
